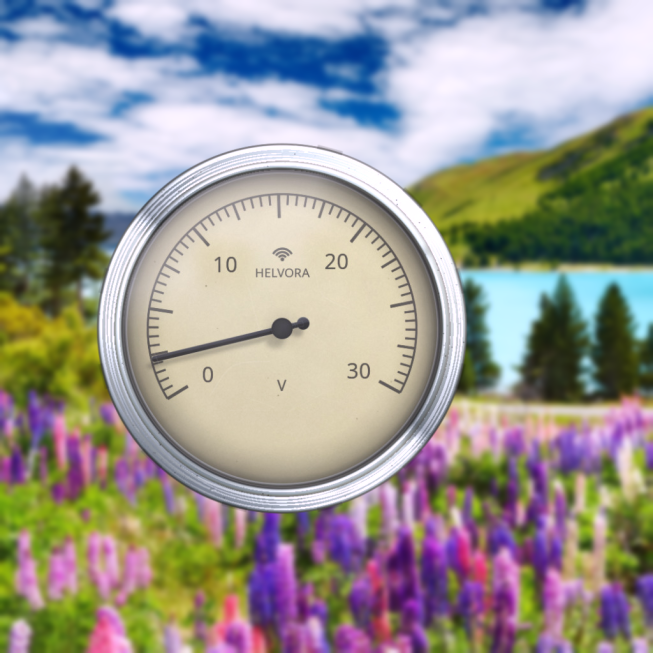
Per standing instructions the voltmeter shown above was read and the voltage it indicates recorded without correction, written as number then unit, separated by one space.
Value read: 2.25 V
